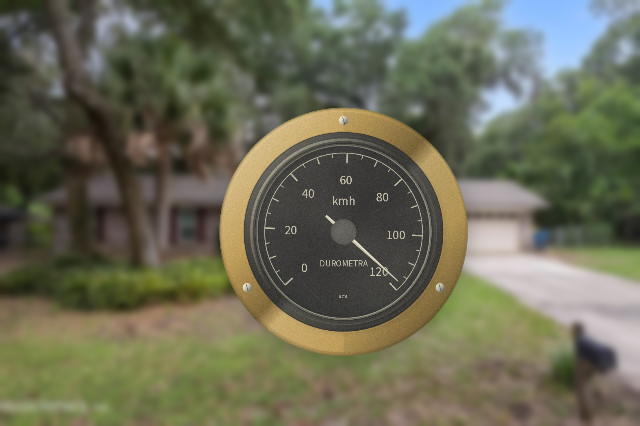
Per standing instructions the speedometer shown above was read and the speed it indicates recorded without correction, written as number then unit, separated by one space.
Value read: 117.5 km/h
